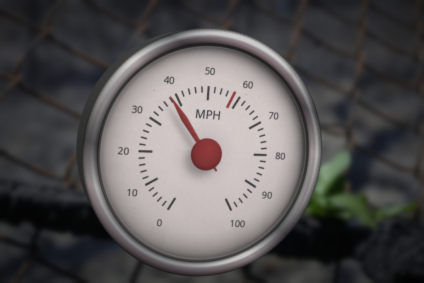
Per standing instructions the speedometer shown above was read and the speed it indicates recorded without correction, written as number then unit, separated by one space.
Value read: 38 mph
